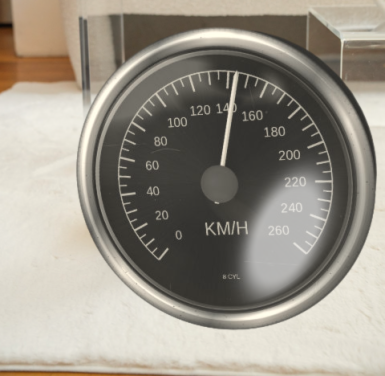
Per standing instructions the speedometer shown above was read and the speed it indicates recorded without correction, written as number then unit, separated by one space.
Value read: 145 km/h
